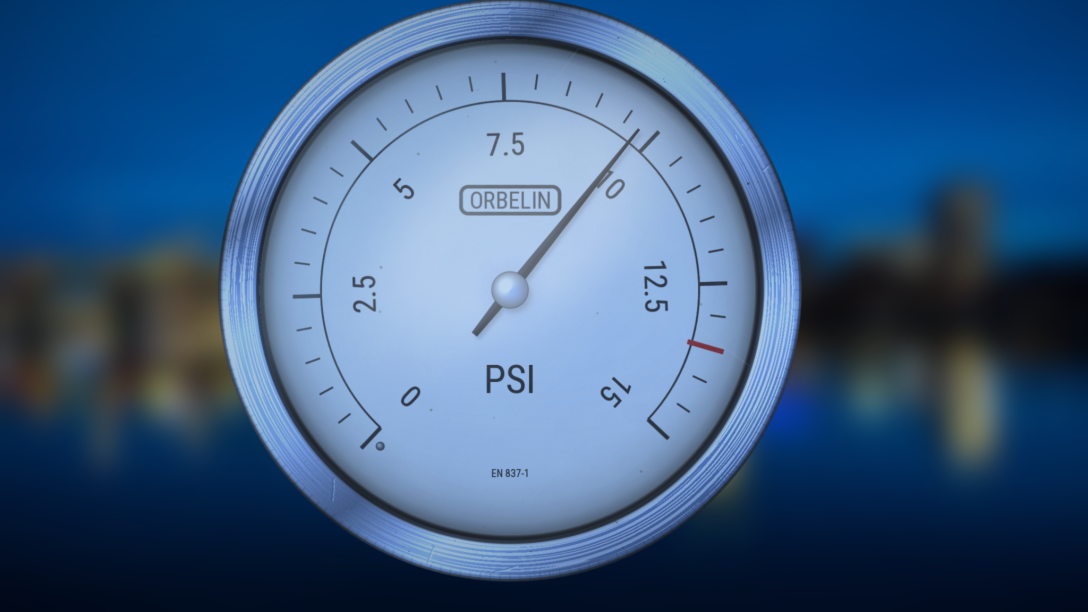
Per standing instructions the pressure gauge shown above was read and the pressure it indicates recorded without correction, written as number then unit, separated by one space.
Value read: 9.75 psi
